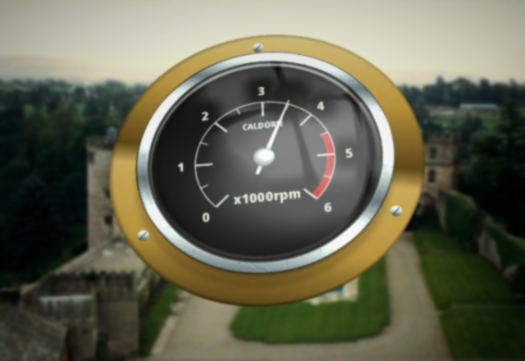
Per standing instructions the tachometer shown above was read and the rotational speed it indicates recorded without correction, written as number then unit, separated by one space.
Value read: 3500 rpm
